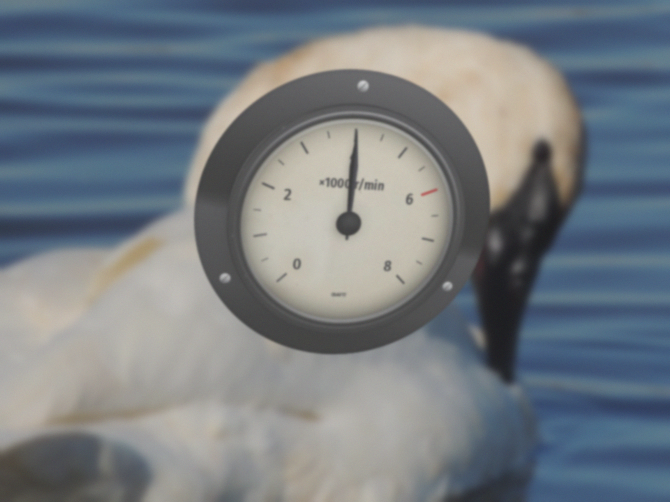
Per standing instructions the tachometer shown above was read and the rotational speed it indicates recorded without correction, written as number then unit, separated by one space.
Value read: 4000 rpm
